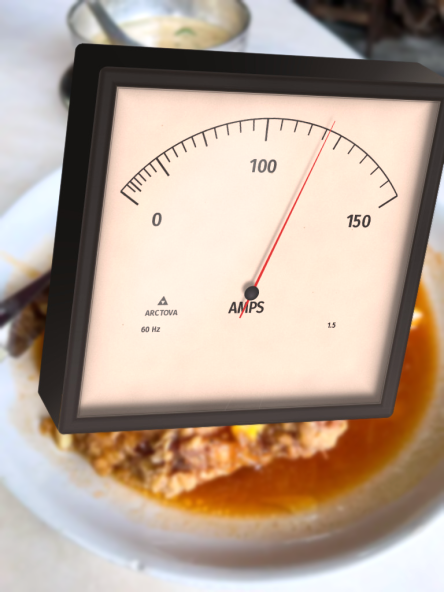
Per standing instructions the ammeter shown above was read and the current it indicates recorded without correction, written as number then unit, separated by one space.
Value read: 120 A
